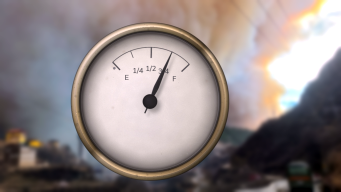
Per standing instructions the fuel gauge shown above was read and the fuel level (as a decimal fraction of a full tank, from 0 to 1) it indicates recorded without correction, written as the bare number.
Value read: 0.75
